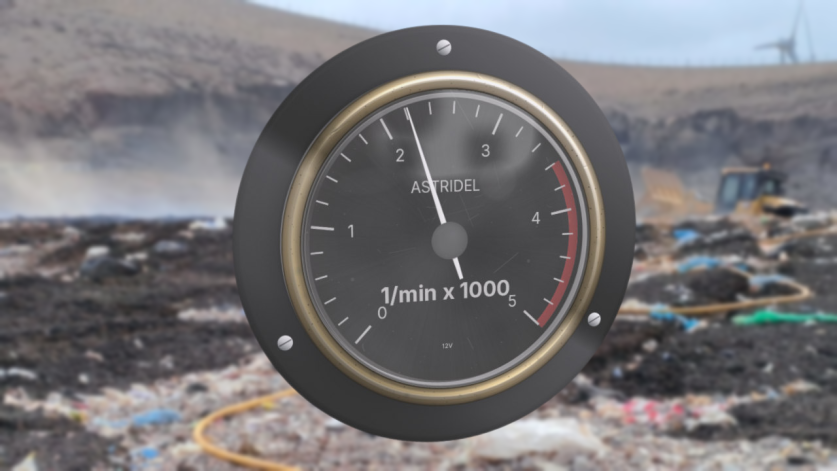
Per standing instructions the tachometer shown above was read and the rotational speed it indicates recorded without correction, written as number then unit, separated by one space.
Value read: 2200 rpm
